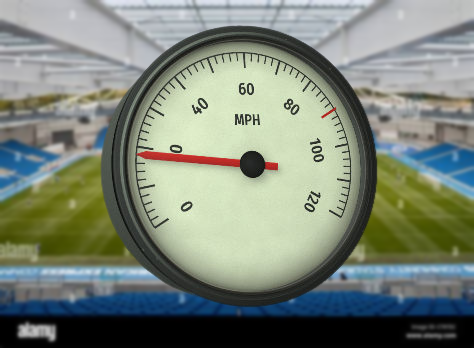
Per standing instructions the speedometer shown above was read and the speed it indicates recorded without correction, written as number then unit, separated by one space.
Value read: 18 mph
